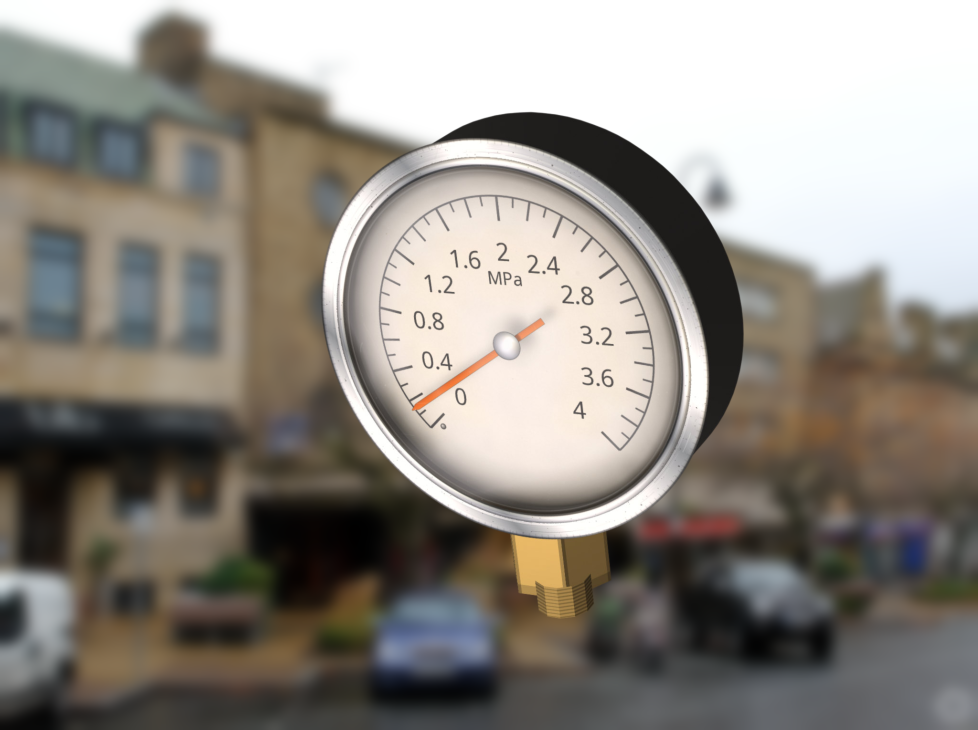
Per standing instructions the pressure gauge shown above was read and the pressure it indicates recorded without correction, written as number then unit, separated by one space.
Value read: 0.15 MPa
